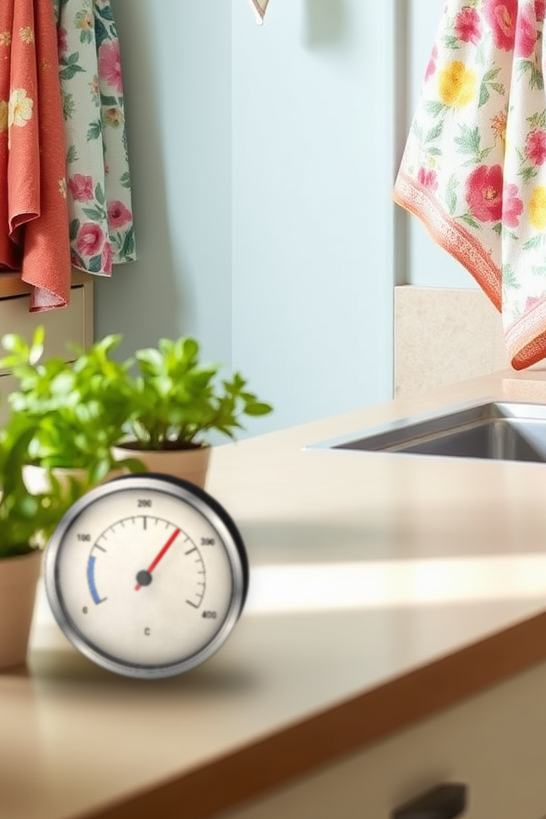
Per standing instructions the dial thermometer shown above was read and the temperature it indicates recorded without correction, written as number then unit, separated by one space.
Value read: 260 °C
